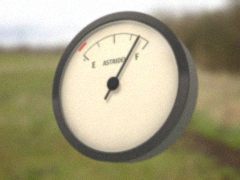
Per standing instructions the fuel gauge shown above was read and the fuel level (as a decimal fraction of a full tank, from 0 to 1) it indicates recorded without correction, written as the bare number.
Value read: 0.875
